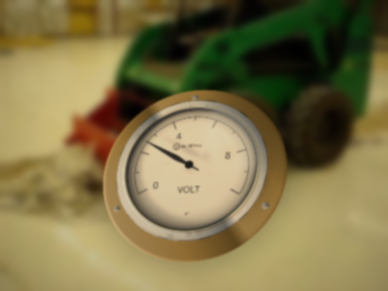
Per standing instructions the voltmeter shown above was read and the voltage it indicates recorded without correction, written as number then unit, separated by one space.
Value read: 2.5 V
